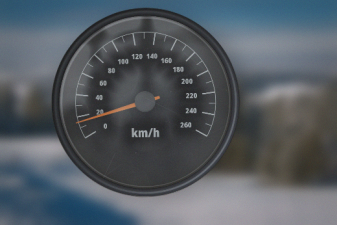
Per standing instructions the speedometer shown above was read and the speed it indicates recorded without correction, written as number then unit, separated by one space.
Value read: 15 km/h
